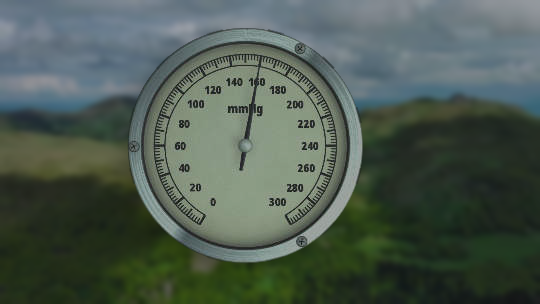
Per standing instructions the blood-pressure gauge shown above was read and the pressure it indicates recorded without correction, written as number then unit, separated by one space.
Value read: 160 mmHg
